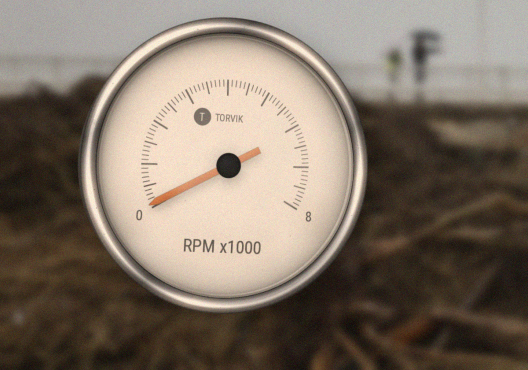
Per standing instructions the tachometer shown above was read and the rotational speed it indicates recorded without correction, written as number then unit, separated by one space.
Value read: 100 rpm
